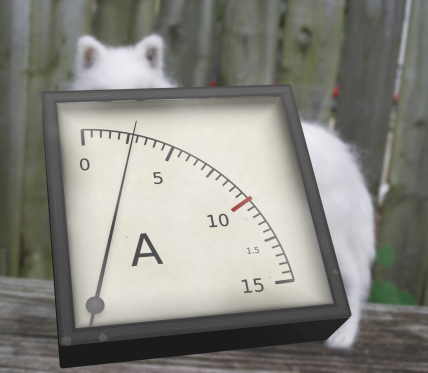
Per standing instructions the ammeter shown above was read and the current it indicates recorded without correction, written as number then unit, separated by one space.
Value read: 2.75 A
